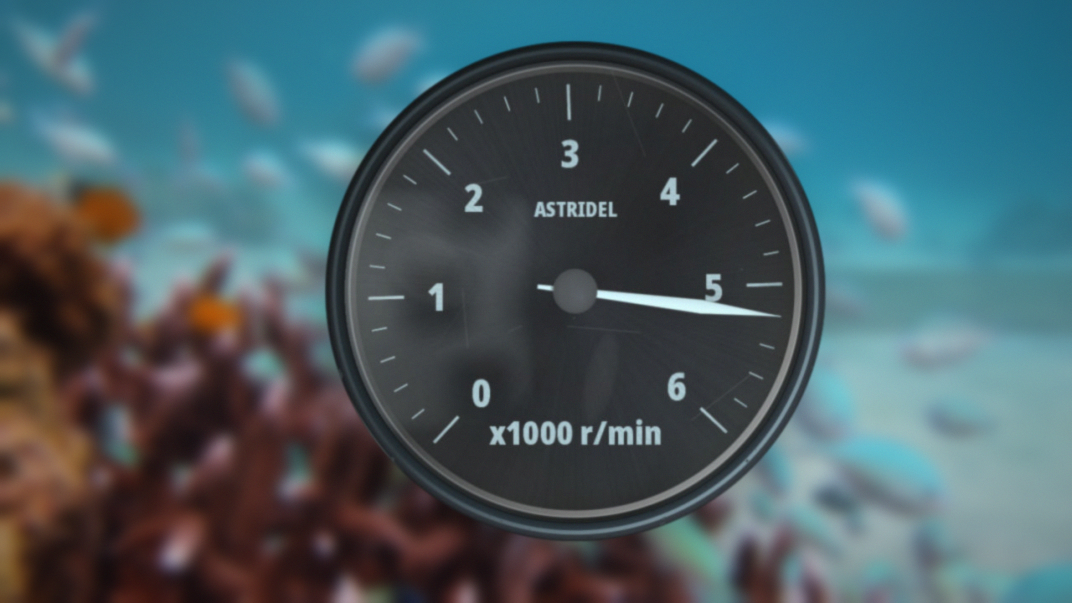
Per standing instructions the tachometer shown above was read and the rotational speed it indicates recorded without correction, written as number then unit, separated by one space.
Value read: 5200 rpm
